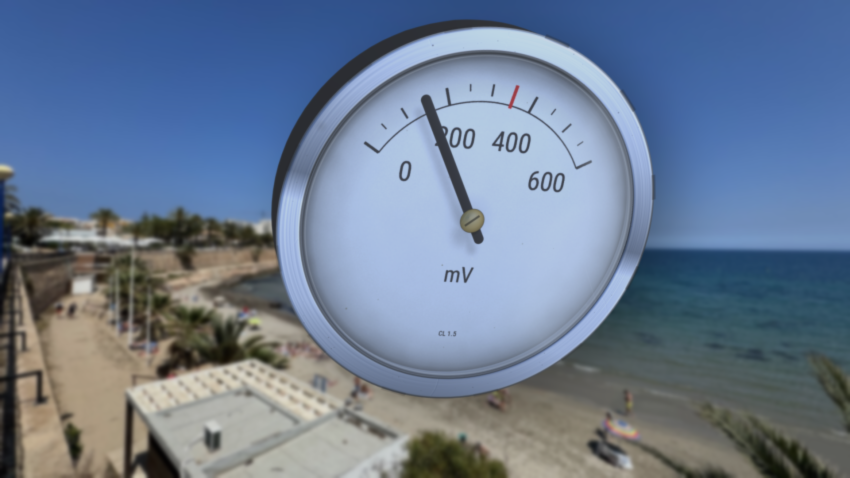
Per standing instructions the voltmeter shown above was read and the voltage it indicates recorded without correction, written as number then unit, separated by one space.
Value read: 150 mV
